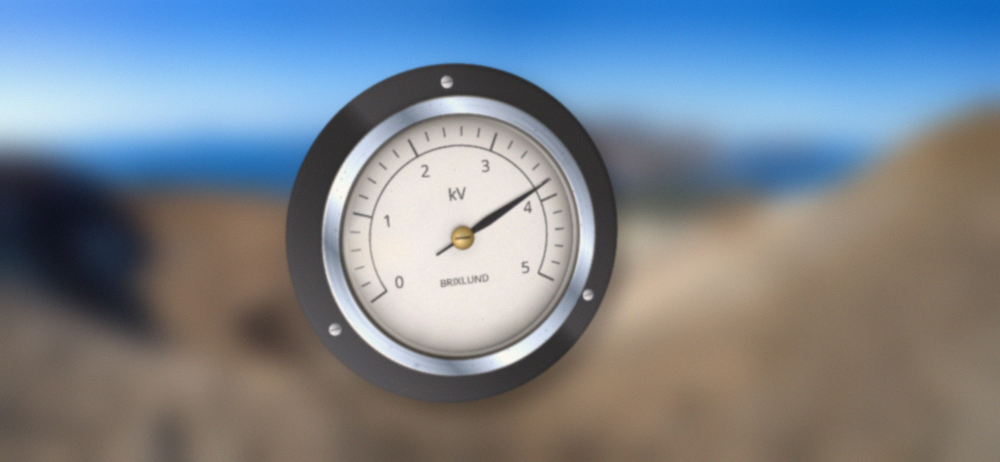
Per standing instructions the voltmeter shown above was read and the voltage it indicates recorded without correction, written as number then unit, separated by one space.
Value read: 3.8 kV
